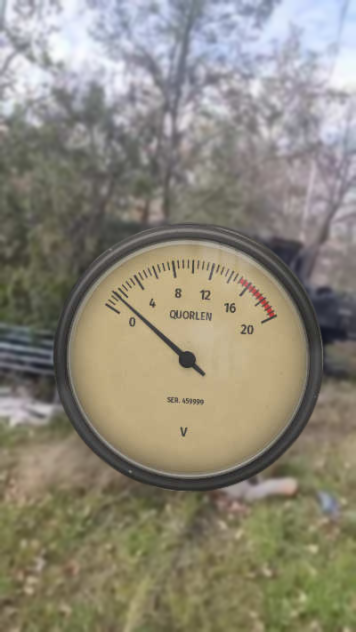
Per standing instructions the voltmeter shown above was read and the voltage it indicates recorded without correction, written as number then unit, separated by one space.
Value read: 1.5 V
